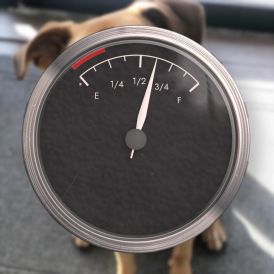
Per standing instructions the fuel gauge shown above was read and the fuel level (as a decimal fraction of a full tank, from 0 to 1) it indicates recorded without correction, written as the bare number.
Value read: 0.625
